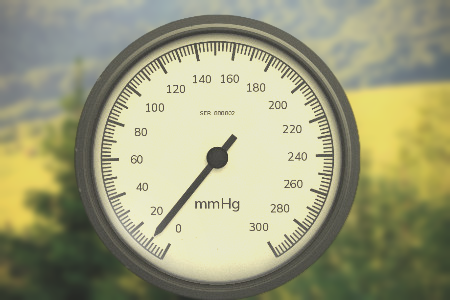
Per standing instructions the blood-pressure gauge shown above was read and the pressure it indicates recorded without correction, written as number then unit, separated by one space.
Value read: 10 mmHg
